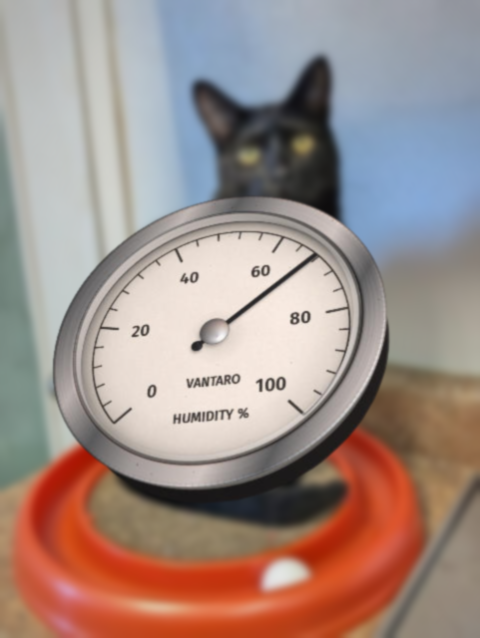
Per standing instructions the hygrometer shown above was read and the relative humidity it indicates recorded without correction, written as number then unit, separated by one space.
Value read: 68 %
